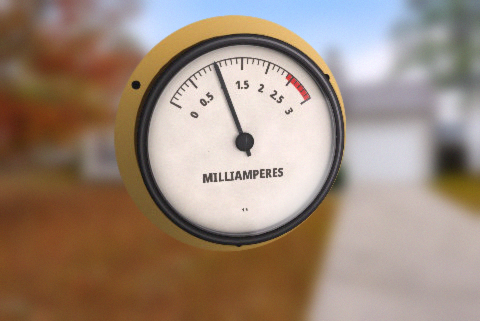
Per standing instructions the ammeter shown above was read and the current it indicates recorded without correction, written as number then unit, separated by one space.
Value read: 1 mA
